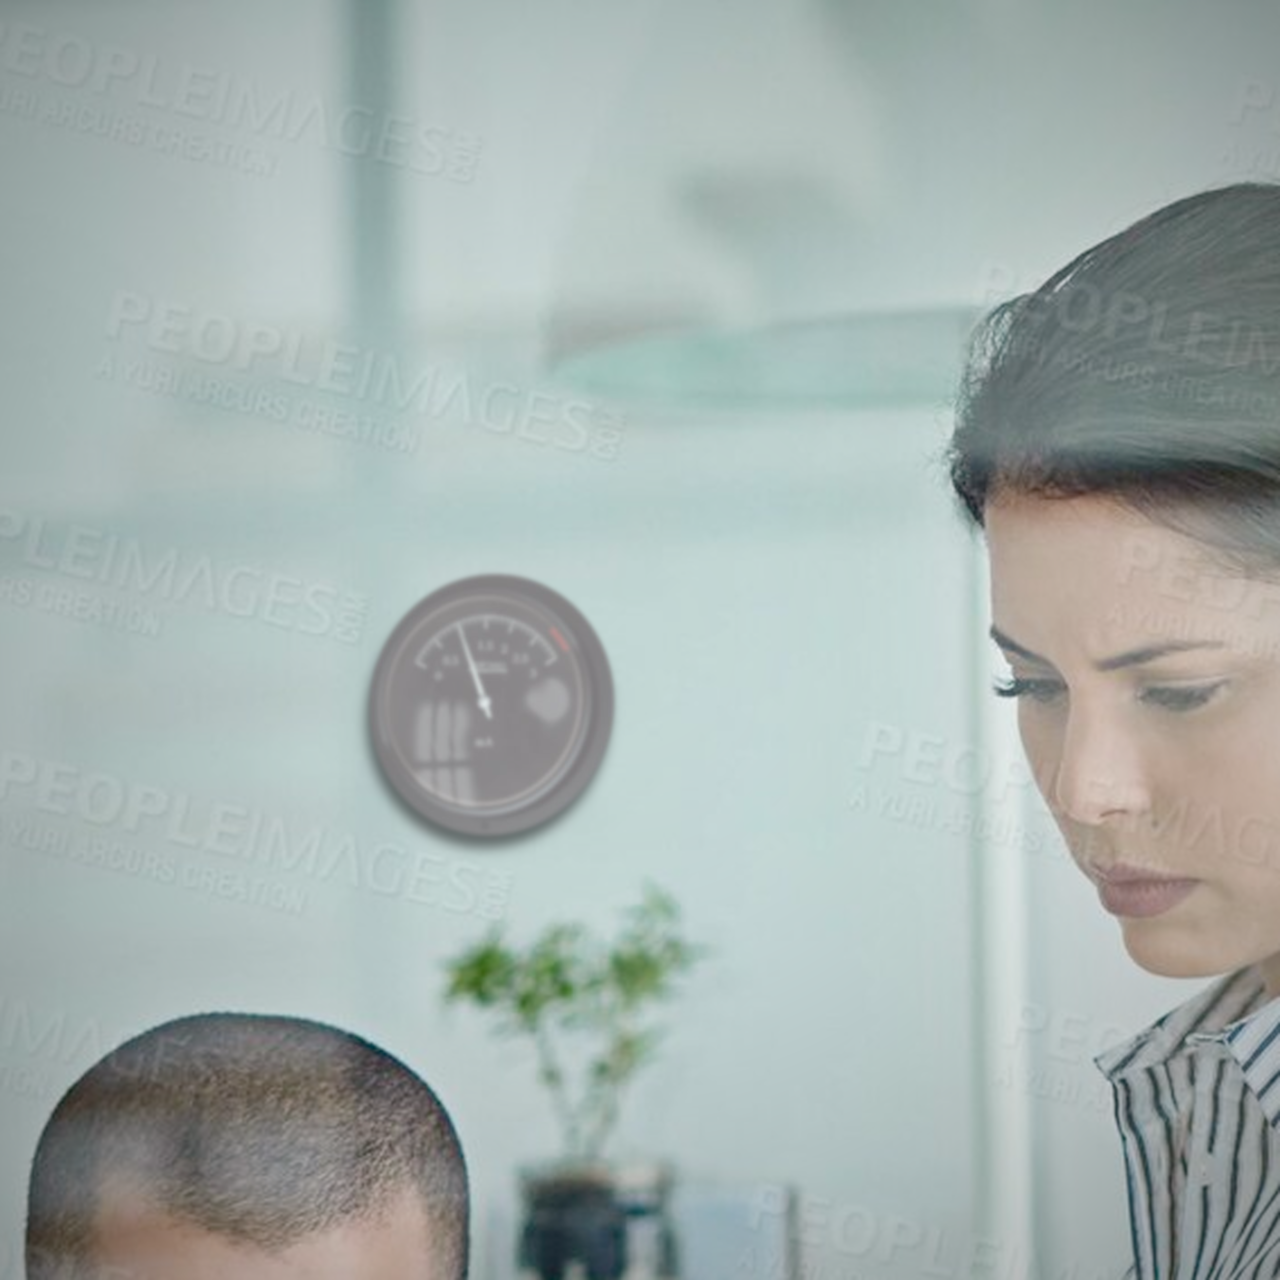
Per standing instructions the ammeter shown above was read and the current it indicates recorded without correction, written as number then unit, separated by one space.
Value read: 1 mA
